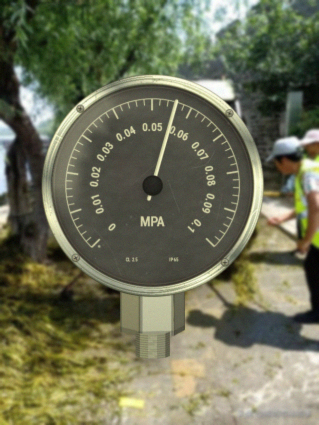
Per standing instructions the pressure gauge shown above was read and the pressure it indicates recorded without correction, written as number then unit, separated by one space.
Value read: 0.056 MPa
